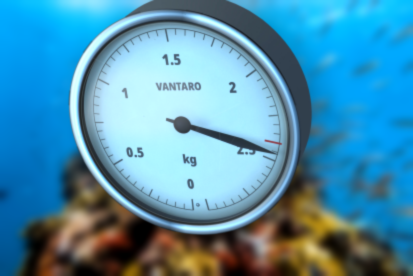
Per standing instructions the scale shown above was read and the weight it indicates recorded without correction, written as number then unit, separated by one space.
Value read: 2.45 kg
